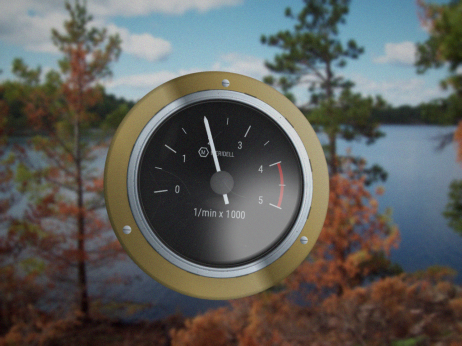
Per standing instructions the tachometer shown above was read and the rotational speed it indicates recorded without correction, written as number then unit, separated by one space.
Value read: 2000 rpm
